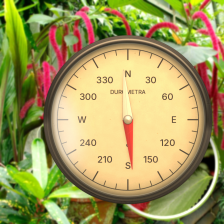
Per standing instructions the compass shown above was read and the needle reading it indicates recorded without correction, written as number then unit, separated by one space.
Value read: 175 °
